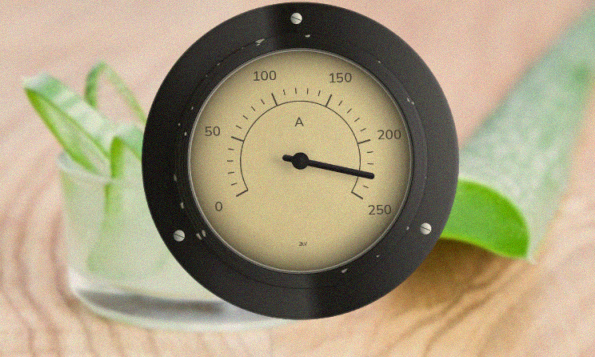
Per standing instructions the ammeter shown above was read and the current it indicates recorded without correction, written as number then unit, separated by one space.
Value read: 230 A
